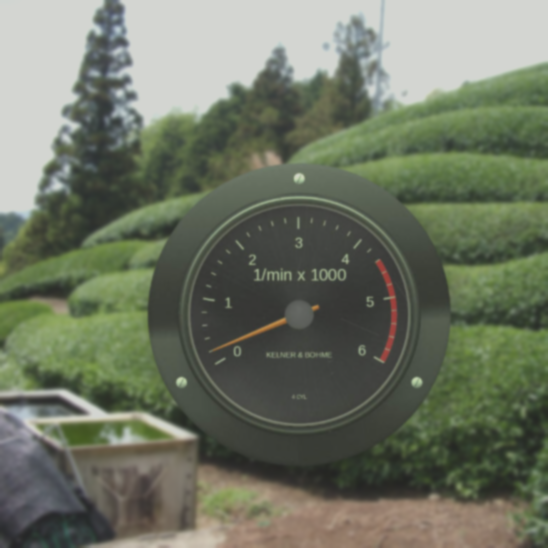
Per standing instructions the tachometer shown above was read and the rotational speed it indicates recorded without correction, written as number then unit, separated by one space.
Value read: 200 rpm
